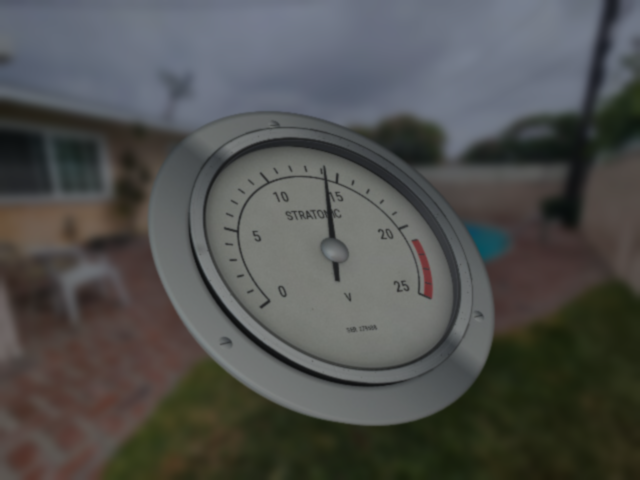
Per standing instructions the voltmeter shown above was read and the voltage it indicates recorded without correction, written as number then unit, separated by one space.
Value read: 14 V
